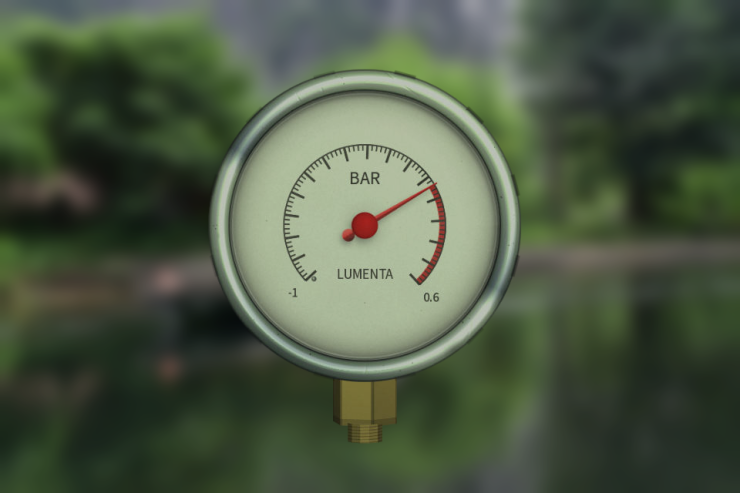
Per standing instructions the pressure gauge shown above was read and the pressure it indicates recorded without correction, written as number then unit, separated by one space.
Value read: 0.14 bar
